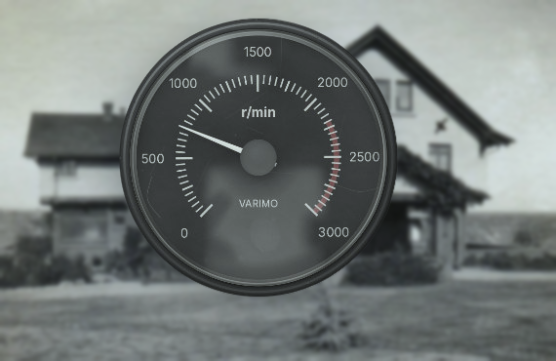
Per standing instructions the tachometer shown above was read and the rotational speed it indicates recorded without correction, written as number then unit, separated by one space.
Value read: 750 rpm
